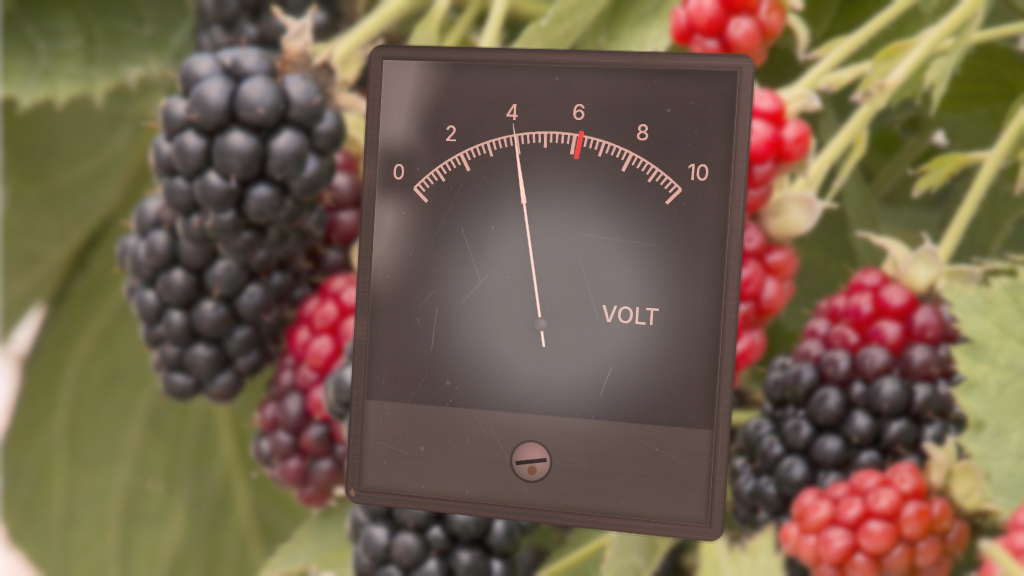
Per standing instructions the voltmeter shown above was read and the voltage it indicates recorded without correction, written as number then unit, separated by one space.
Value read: 4 V
